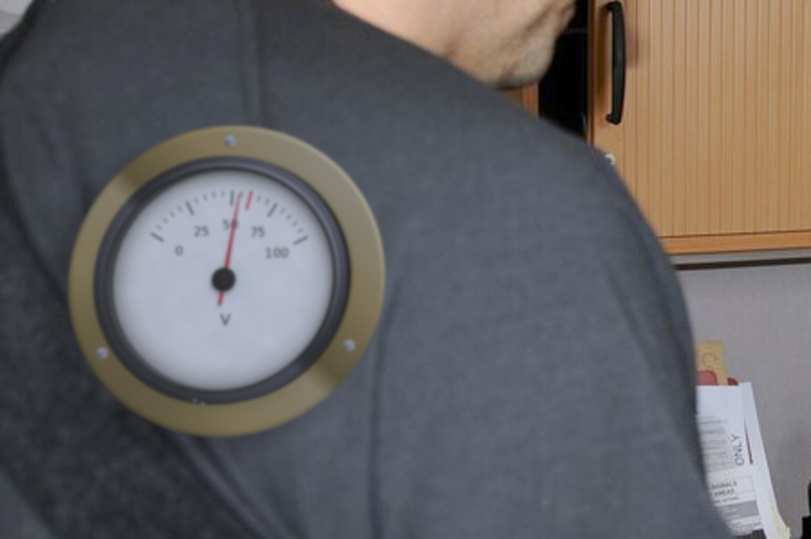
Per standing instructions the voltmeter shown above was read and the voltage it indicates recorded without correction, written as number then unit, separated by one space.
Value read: 55 V
